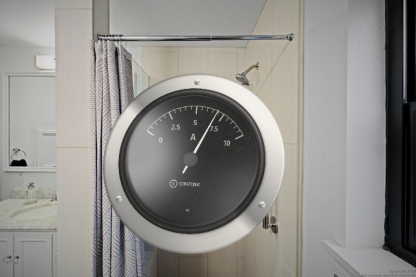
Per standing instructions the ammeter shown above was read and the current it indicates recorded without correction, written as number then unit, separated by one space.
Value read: 7 A
